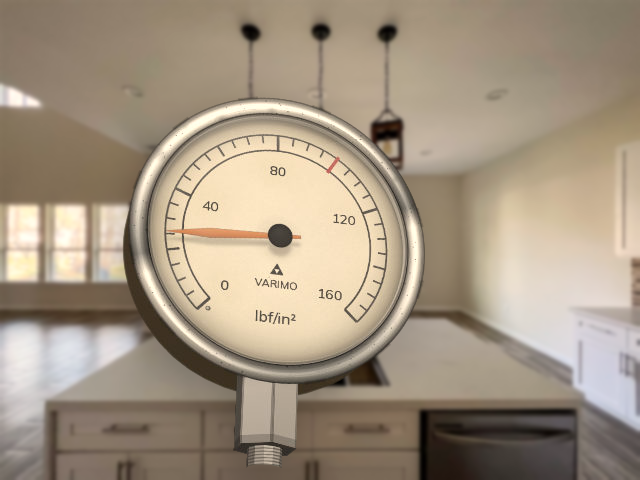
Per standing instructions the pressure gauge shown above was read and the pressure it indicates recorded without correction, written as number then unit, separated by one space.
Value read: 25 psi
